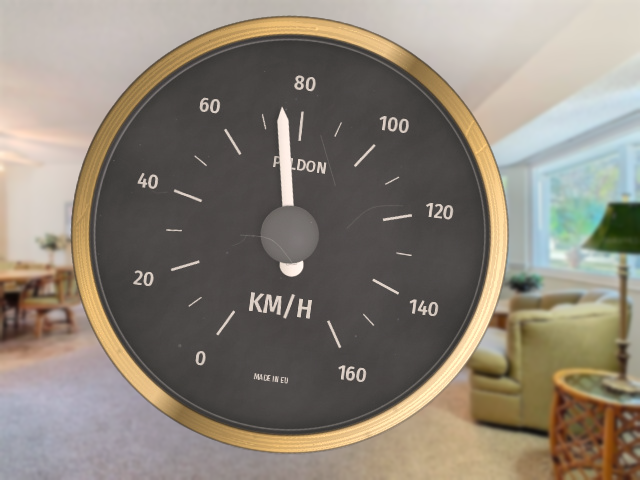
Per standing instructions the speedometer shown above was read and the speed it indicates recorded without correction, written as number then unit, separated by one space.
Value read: 75 km/h
